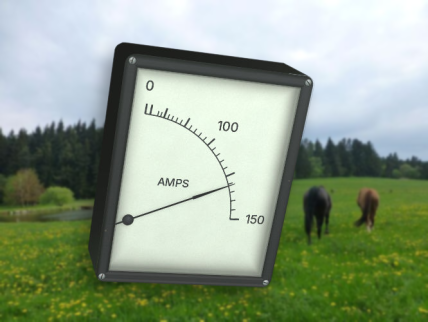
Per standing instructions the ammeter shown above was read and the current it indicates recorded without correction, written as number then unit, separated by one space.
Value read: 130 A
